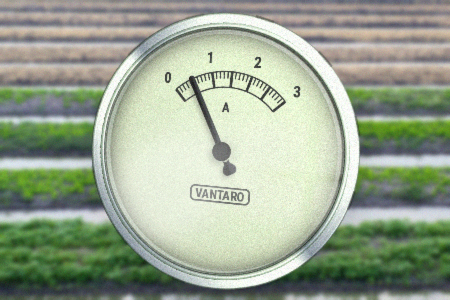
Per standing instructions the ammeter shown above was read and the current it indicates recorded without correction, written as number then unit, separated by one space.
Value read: 0.5 A
